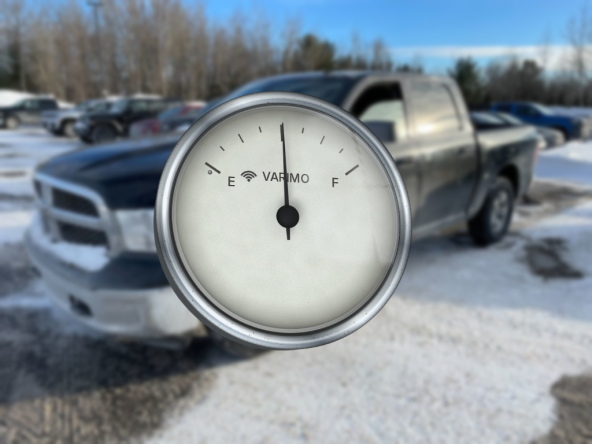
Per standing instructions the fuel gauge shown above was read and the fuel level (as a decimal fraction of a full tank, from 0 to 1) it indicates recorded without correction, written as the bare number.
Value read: 0.5
